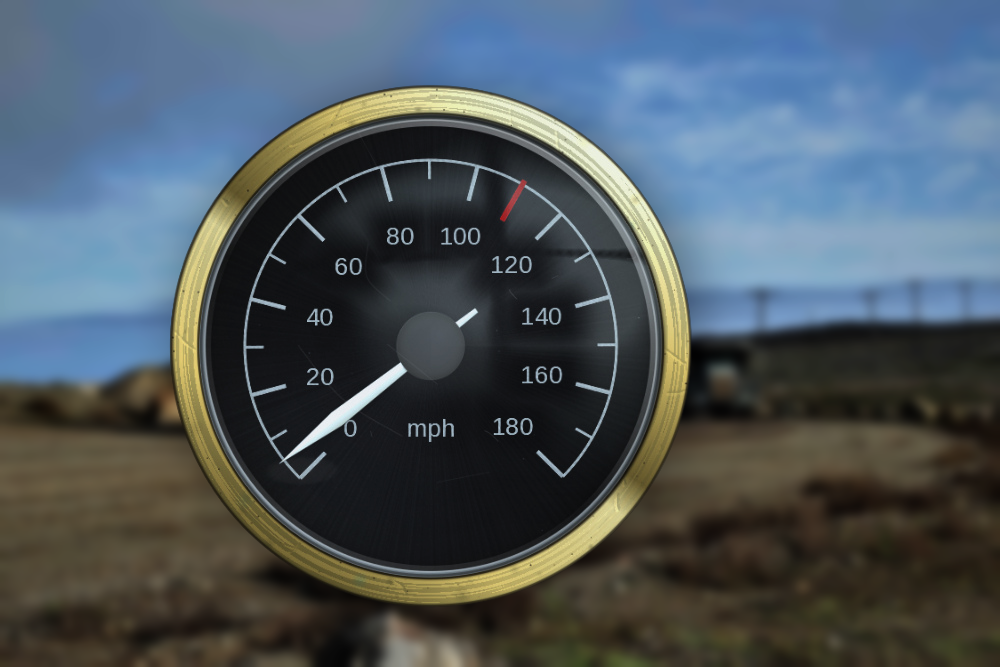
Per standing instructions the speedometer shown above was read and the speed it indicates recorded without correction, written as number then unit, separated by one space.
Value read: 5 mph
